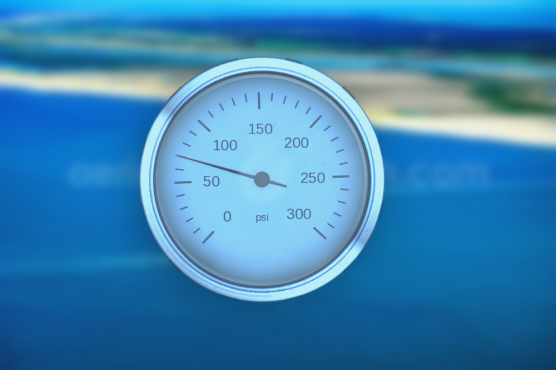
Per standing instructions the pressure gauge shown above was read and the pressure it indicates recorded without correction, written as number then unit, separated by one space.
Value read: 70 psi
